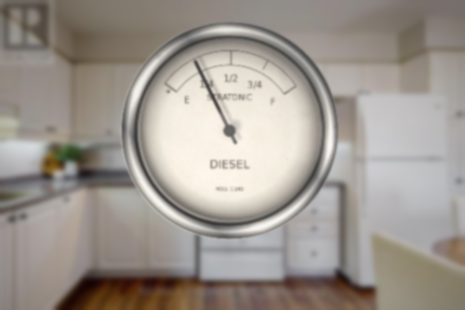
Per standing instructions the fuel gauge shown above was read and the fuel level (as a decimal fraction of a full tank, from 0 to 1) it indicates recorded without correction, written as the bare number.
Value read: 0.25
